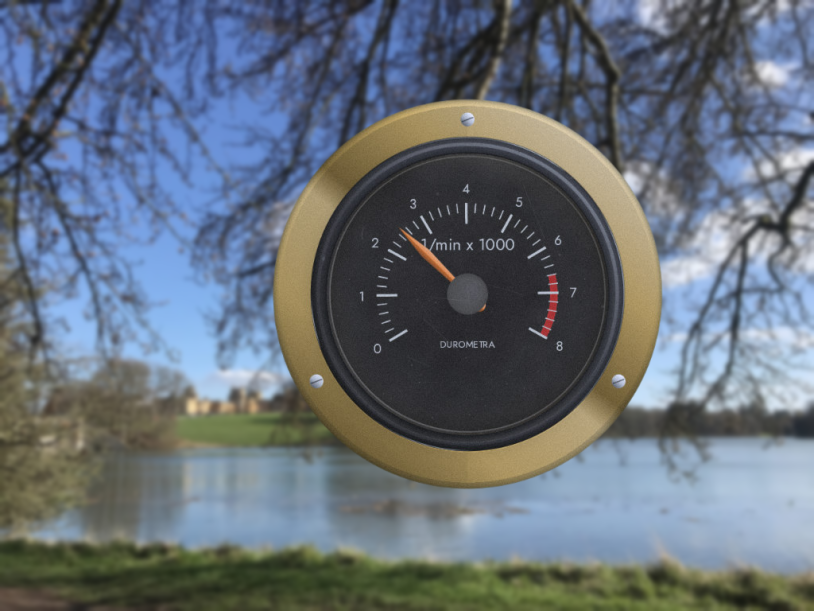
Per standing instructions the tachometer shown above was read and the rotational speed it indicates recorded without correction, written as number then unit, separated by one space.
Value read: 2500 rpm
